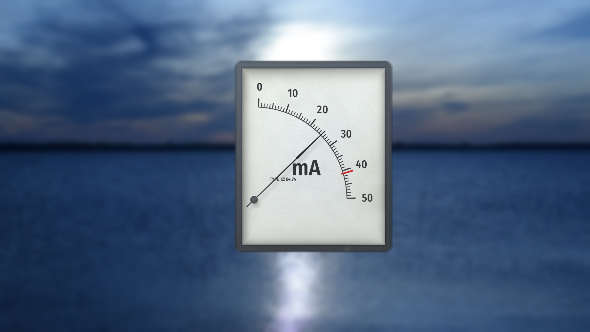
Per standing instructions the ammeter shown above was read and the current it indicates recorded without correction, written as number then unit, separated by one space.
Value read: 25 mA
